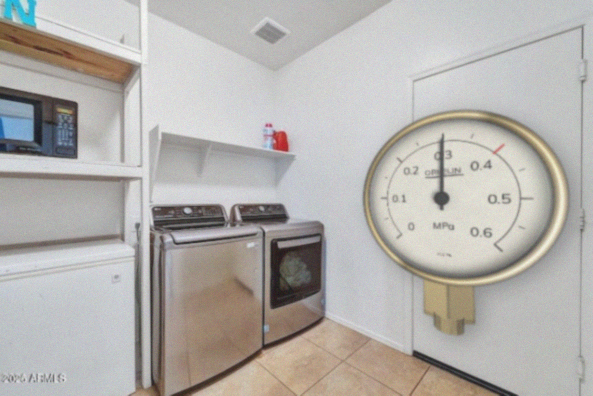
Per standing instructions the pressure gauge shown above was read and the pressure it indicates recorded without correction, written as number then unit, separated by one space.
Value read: 0.3 MPa
